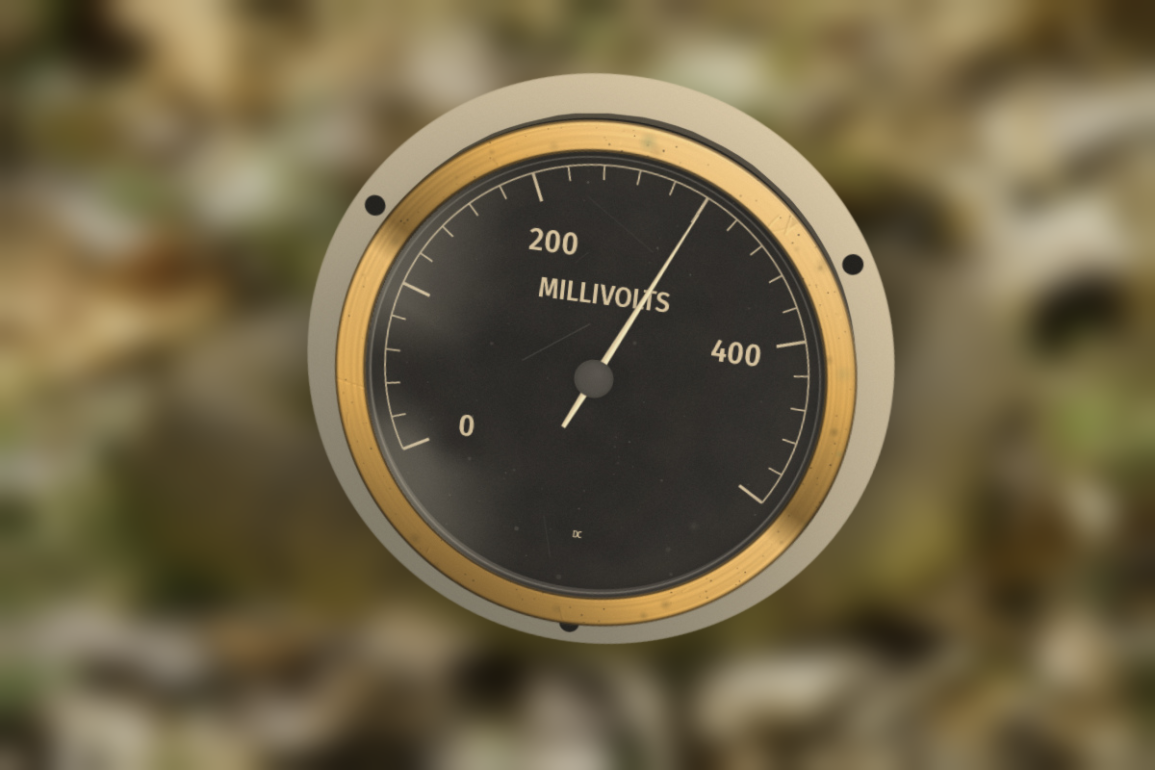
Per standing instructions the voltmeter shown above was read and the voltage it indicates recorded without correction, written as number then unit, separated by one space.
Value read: 300 mV
